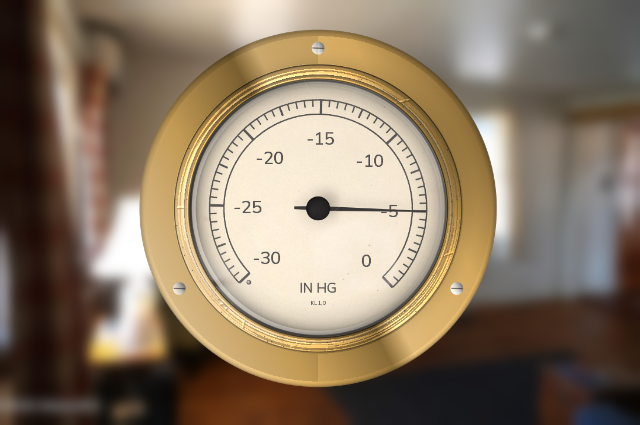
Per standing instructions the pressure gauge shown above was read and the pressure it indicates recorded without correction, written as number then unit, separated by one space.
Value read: -5 inHg
